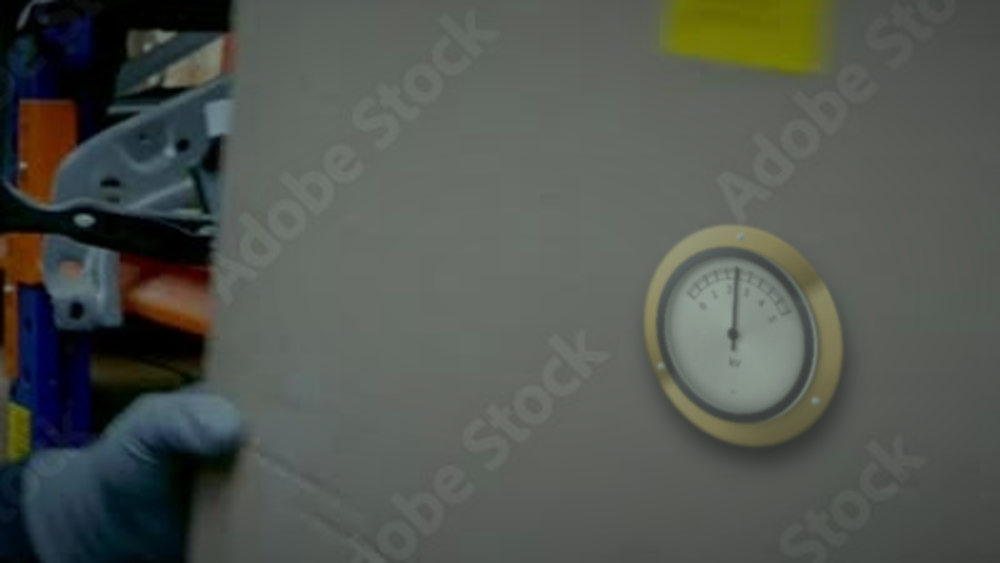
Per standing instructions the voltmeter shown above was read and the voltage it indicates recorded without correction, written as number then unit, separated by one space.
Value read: 2.5 kV
